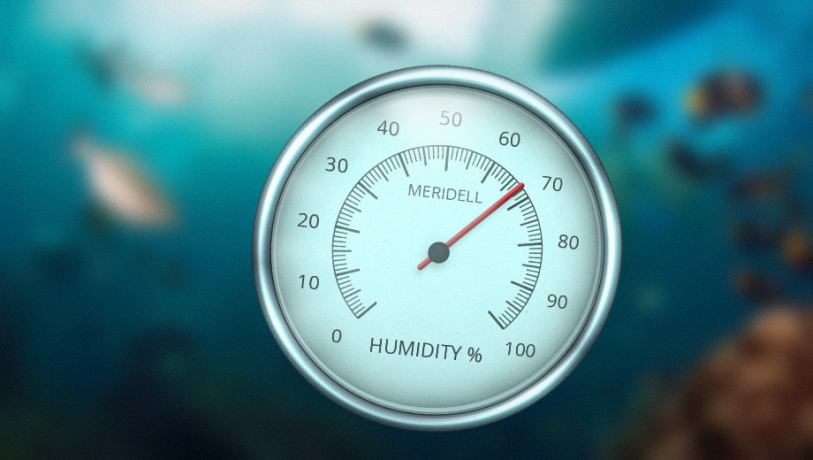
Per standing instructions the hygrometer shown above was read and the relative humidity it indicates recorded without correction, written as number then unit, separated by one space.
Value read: 67 %
